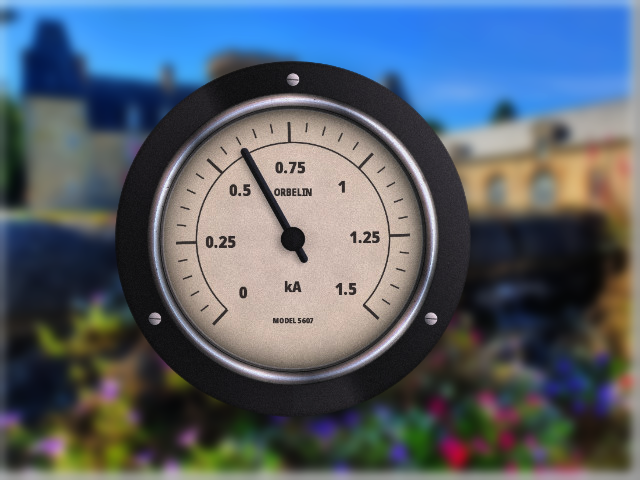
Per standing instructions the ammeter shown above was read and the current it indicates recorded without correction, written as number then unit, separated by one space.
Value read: 0.6 kA
